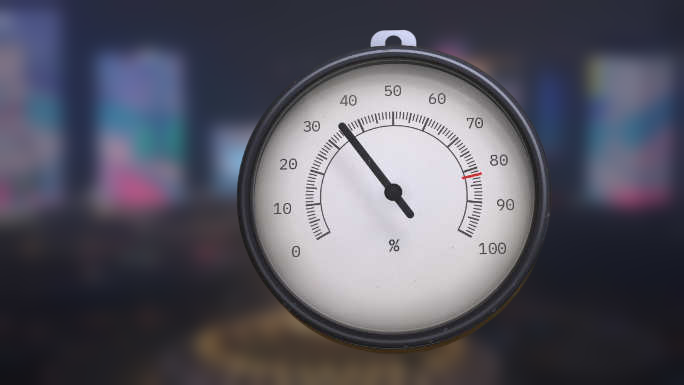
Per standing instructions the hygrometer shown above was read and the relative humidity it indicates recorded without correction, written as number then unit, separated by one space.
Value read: 35 %
